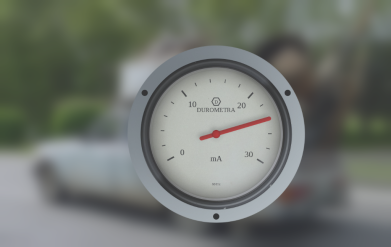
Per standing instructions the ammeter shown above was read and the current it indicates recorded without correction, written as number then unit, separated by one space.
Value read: 24 mA
